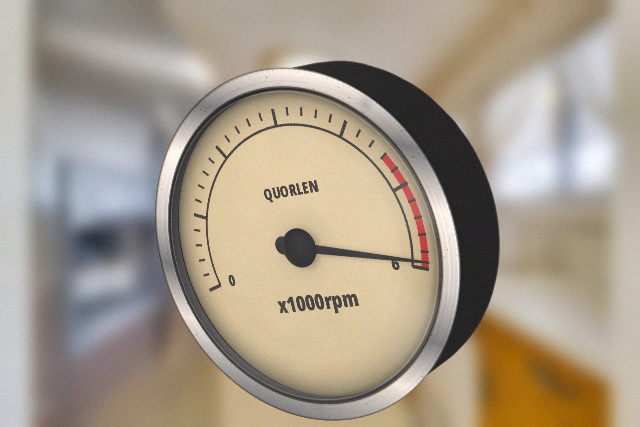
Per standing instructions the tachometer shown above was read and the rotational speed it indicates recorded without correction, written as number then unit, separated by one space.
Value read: 5900 rpm
